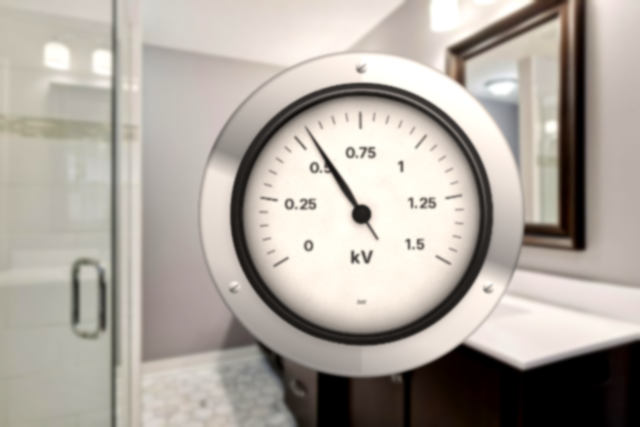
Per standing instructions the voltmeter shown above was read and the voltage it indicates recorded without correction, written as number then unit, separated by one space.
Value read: 0.55 kV
